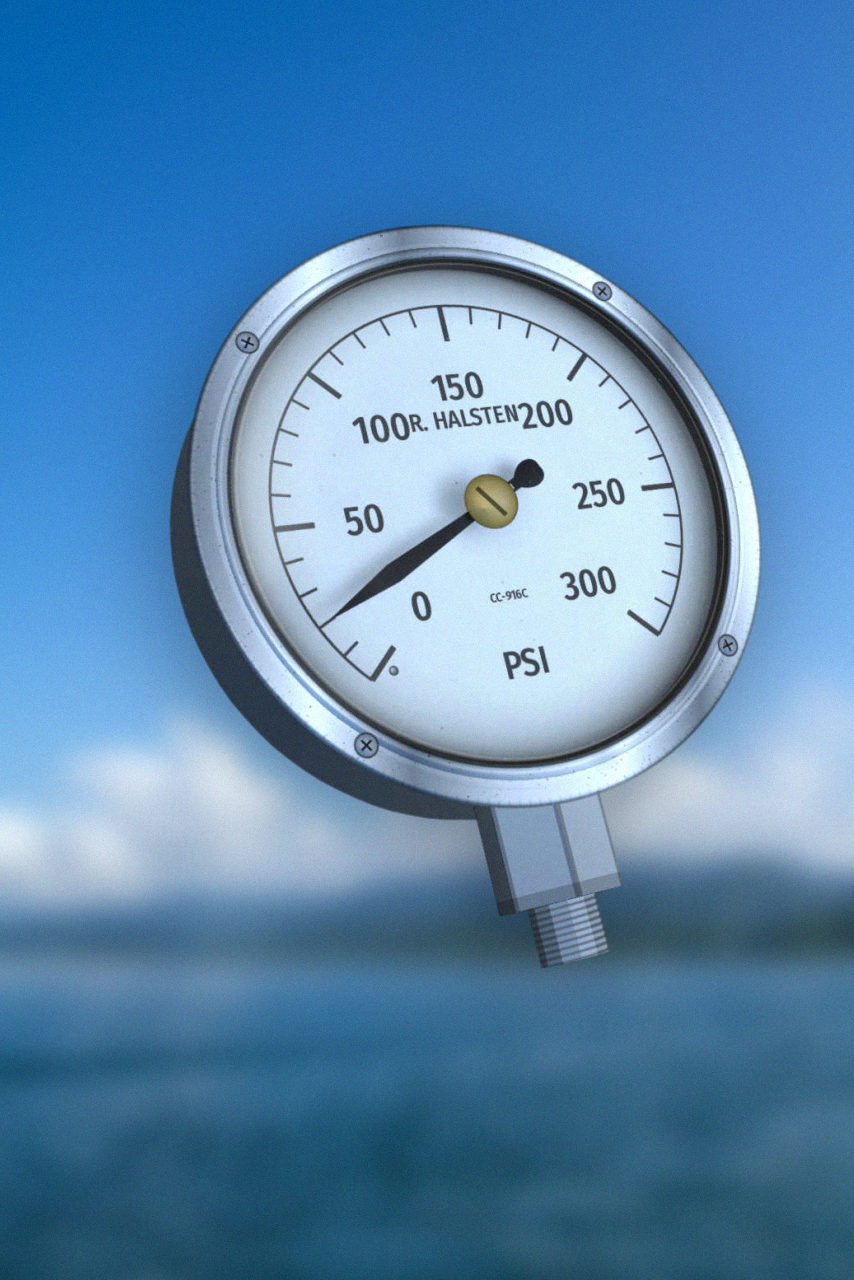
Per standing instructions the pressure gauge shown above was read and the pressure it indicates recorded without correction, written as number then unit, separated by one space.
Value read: 20 psi
